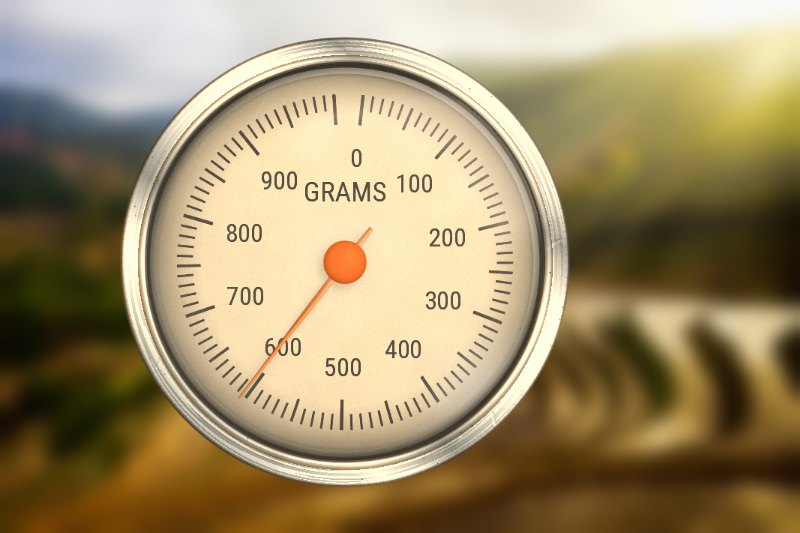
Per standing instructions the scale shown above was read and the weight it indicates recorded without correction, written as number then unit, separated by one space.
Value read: 605 g
